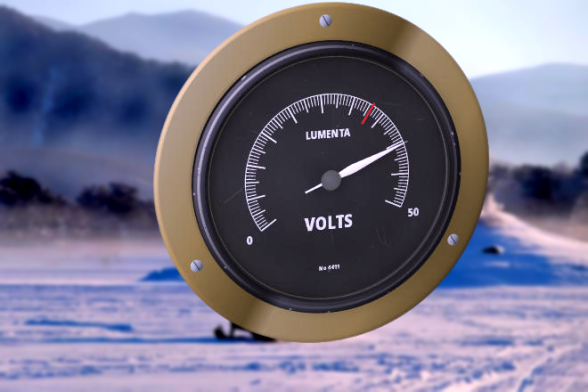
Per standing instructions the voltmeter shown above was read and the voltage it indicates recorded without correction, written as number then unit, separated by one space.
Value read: 40 V
